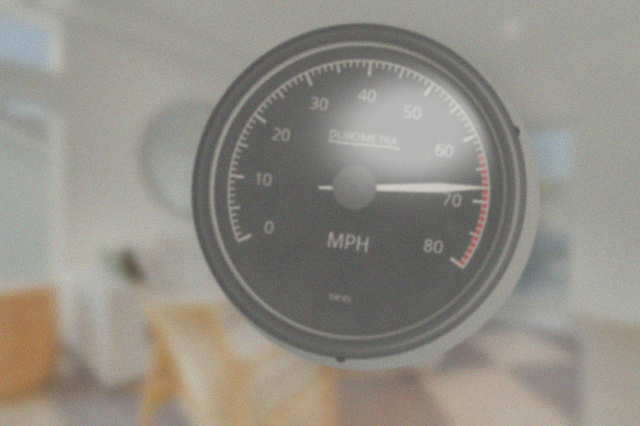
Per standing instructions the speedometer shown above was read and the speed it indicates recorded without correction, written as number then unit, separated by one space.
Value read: 68 mph
